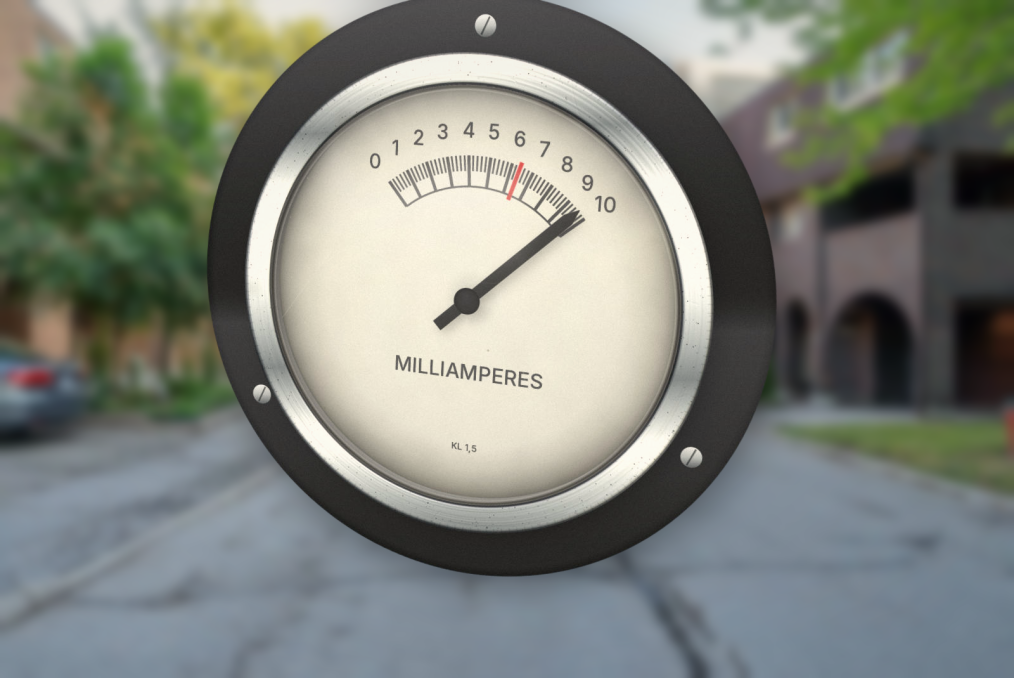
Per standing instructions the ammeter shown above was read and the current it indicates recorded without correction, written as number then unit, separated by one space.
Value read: 9.6 mA
